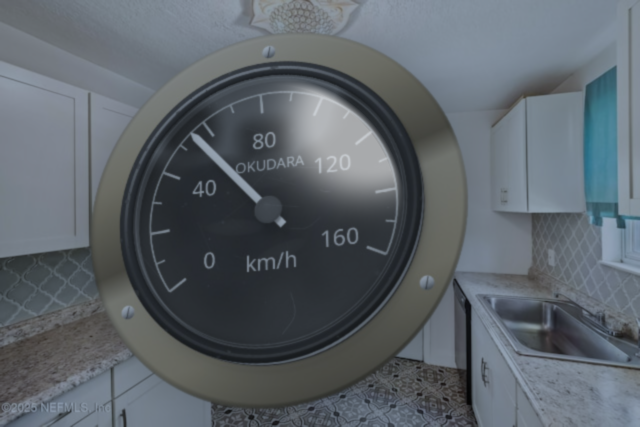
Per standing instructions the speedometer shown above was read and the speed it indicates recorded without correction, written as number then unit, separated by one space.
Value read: 55 km/h
